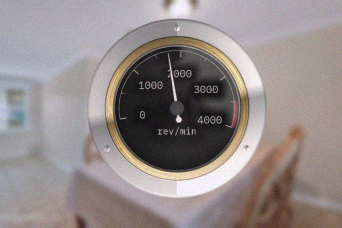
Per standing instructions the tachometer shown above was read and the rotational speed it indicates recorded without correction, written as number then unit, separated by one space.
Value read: 1750 rpm
